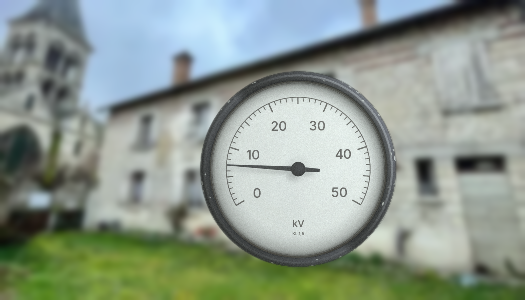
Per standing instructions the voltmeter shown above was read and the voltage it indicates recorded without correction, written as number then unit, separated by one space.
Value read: 7 kV
